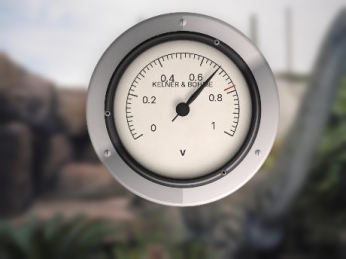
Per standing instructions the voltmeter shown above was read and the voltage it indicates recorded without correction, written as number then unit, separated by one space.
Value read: 0.68 V
